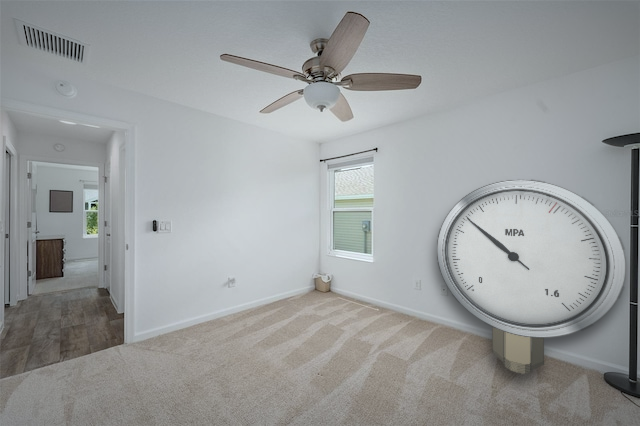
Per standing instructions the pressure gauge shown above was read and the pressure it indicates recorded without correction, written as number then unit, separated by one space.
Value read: 0.5 MPa
